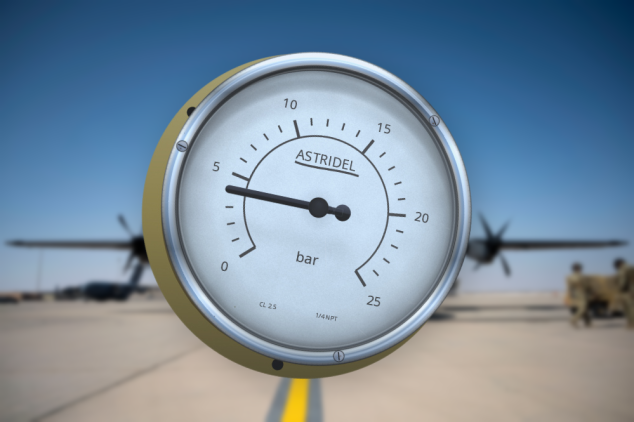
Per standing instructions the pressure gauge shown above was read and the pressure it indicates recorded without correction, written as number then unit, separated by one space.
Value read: 4 bar
